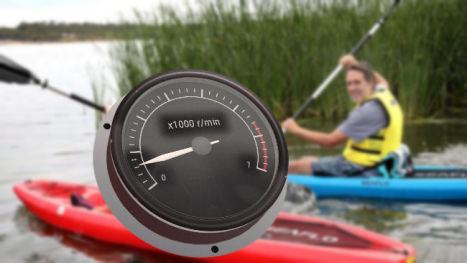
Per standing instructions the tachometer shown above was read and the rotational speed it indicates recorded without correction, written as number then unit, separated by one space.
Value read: 600 rpm
